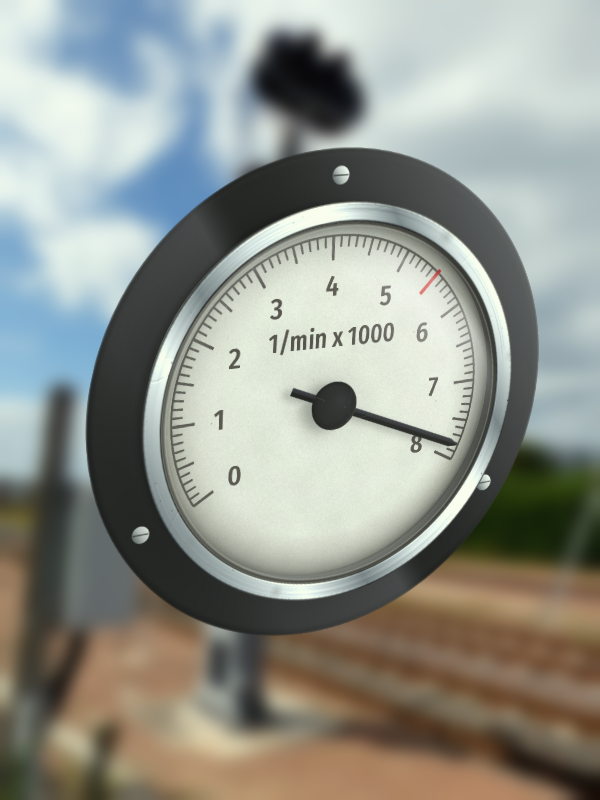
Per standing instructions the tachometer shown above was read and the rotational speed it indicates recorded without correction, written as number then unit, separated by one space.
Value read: 7800 rpm
